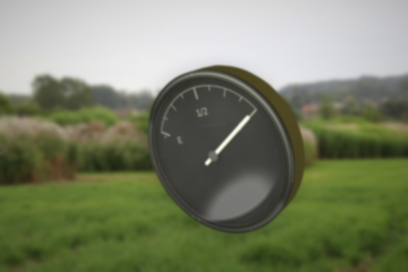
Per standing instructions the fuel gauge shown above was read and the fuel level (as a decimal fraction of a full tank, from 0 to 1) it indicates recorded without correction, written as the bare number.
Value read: 1
